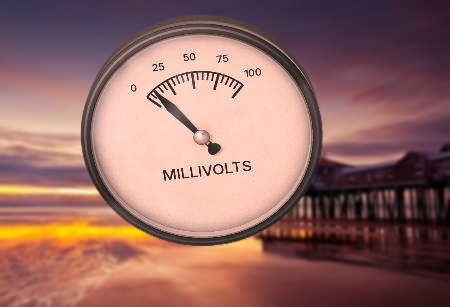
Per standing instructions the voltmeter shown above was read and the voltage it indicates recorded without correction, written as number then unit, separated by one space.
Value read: 10 mV
